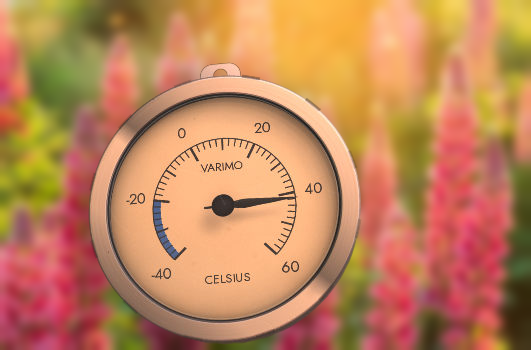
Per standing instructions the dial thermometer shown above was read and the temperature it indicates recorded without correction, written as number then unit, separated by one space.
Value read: 42 °C
